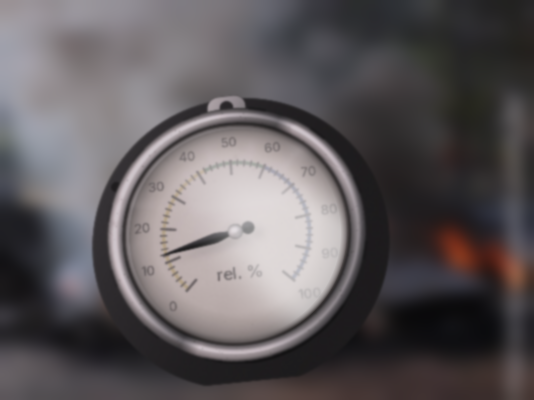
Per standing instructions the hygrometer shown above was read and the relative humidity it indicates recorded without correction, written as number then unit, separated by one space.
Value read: 12 %
